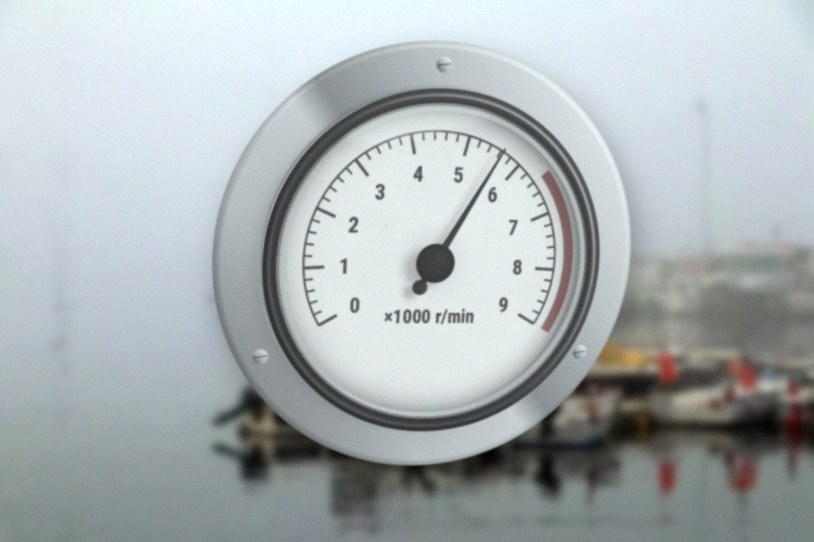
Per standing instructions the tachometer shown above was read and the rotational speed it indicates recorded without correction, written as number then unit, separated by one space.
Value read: 5600 rpm
